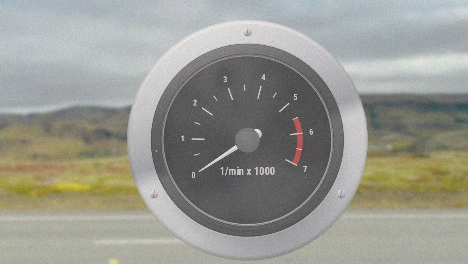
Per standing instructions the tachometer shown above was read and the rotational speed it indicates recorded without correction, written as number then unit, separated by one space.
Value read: 0 rpm
